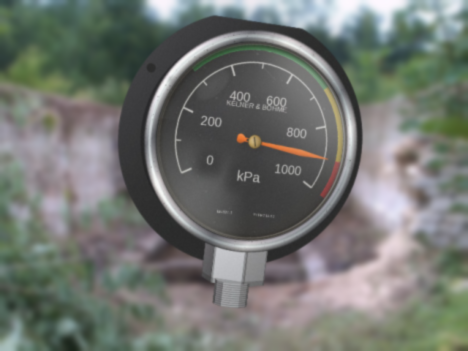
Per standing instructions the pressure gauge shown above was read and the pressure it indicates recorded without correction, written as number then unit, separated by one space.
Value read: 900 kPa
